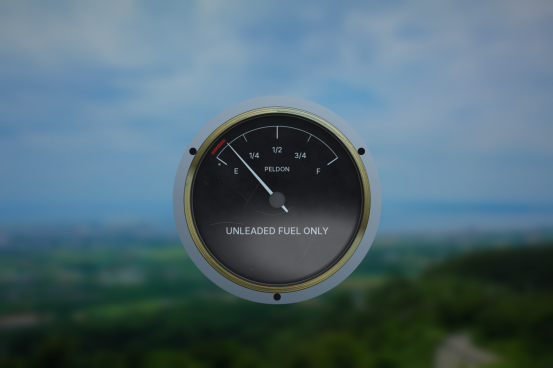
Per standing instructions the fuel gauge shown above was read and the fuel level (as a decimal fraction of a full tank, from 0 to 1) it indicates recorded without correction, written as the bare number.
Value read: 0.125
